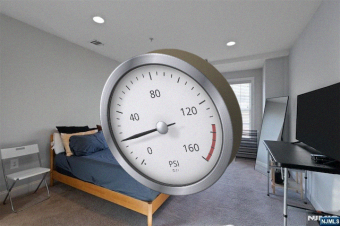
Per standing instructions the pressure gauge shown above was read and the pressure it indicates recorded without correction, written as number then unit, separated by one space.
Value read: 20 psi
